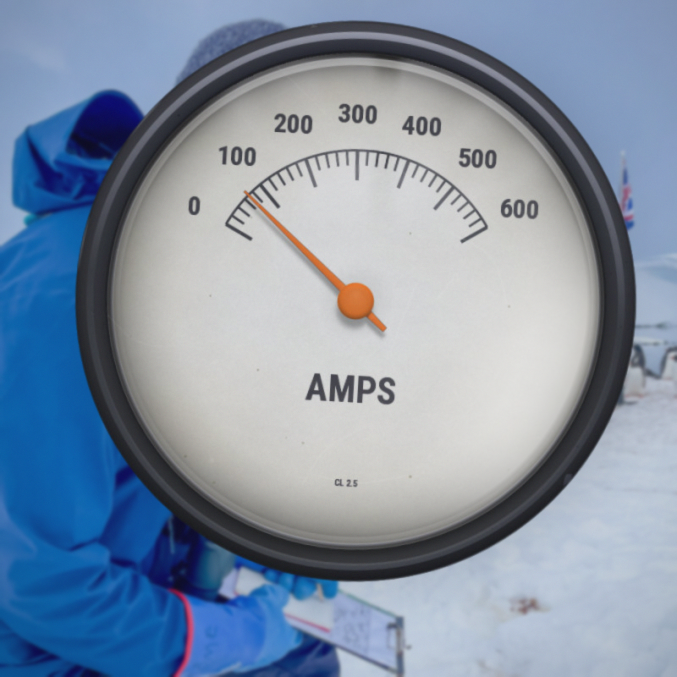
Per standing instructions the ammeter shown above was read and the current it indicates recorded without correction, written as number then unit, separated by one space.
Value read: 70 A
